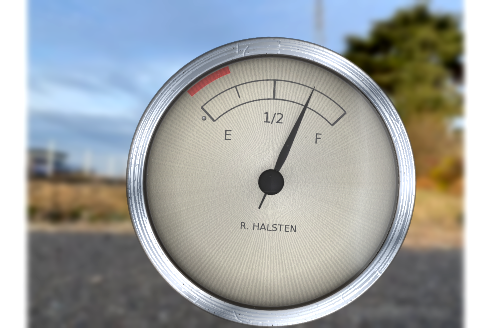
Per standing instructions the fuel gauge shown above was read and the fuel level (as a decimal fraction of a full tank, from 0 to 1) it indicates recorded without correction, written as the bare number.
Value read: 0.75
